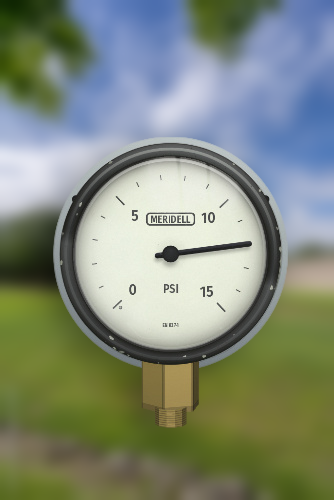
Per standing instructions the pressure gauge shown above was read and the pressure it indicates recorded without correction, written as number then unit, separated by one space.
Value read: 12 psi
